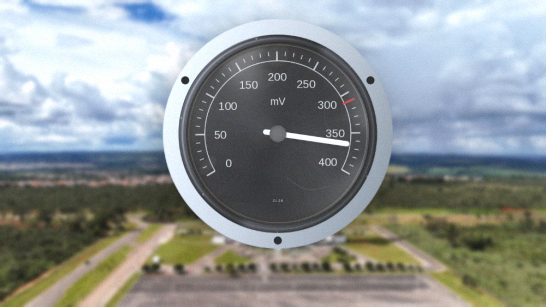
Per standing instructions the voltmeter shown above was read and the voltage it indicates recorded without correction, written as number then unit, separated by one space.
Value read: 365 mV
